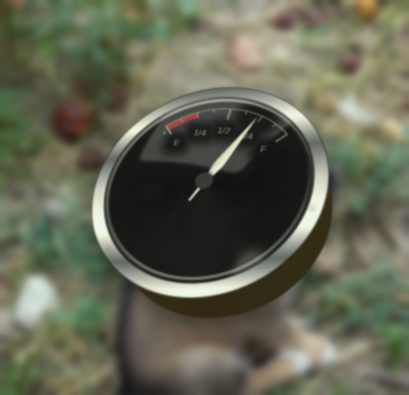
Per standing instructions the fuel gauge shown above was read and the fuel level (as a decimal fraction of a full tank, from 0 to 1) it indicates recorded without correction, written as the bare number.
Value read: 0.75
